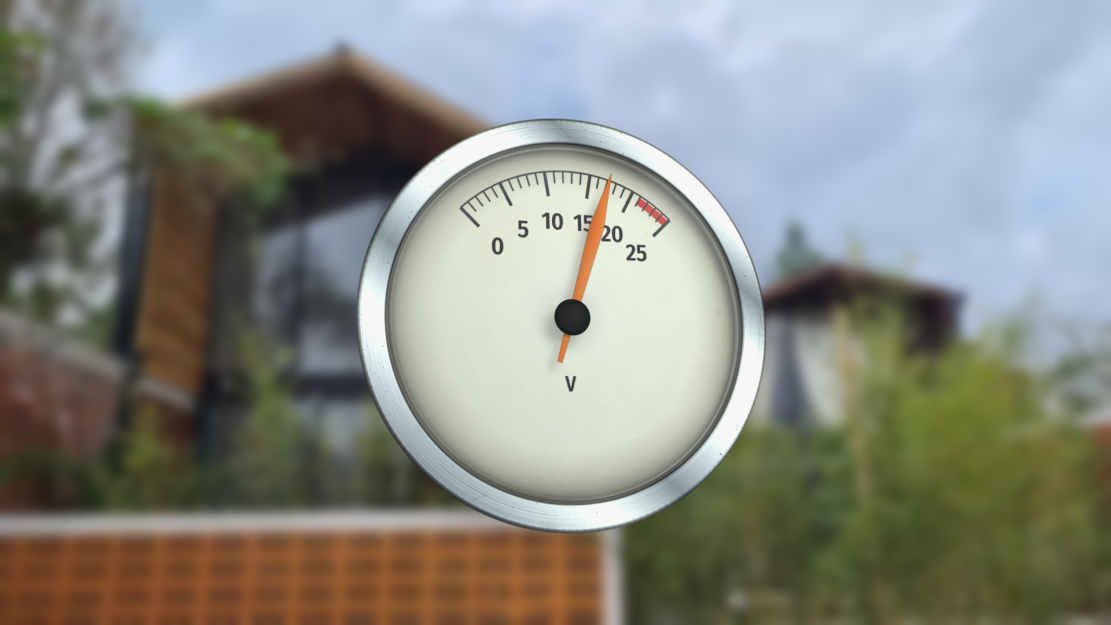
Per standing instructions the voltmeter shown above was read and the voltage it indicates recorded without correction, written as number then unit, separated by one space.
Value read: 17 V
